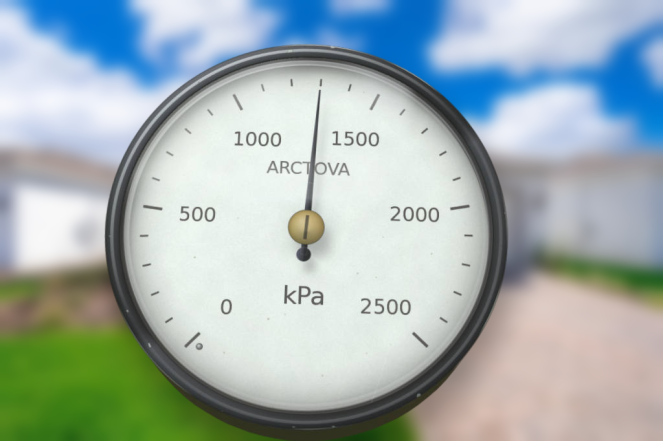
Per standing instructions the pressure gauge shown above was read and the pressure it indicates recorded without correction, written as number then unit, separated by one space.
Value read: 1300 kPa
